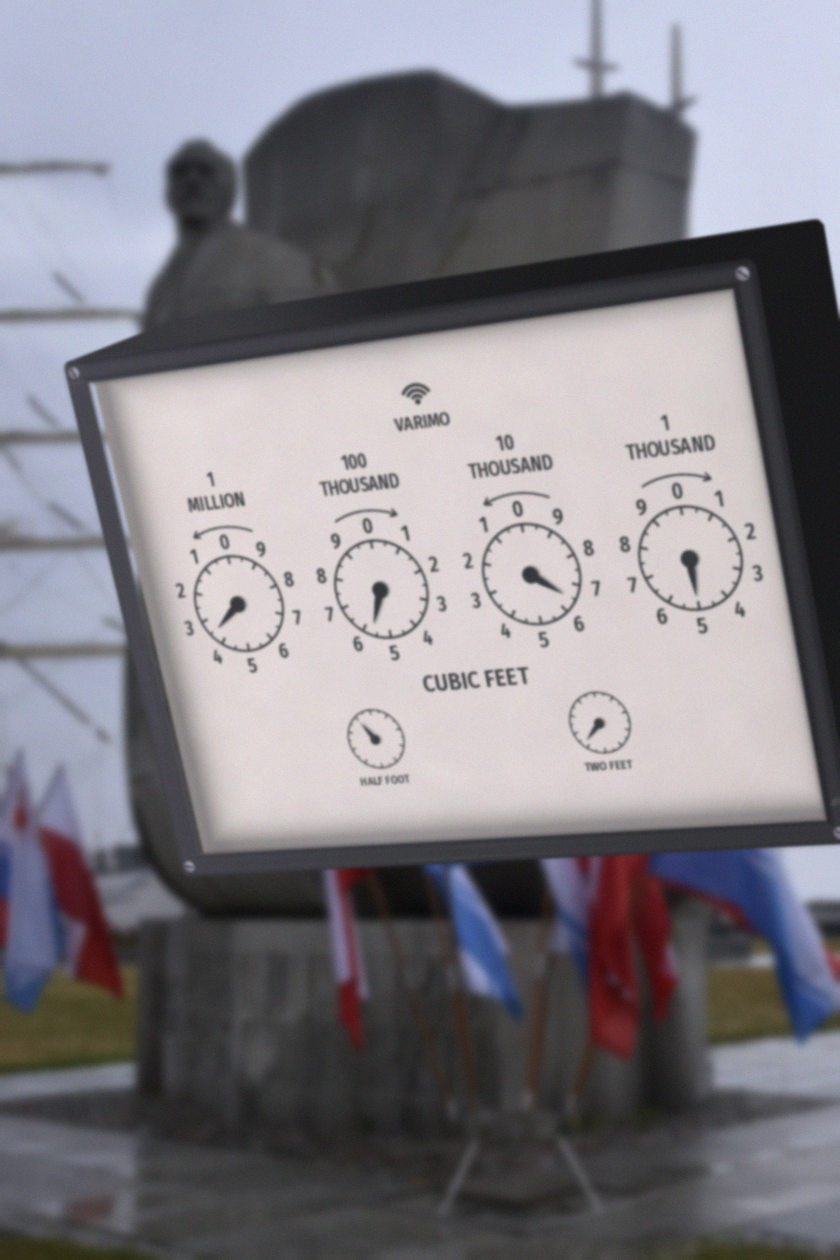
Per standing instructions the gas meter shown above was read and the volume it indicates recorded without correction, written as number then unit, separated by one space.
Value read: 356500 ft³
